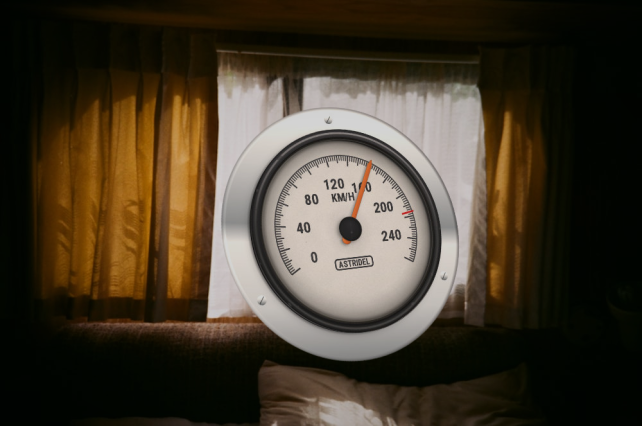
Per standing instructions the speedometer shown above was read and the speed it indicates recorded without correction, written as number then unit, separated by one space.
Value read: 160 km/h
